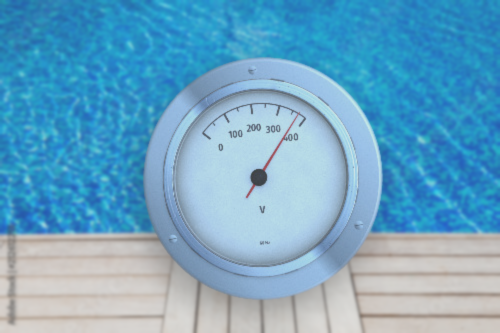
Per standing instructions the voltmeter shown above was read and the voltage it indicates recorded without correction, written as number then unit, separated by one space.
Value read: 375 V
